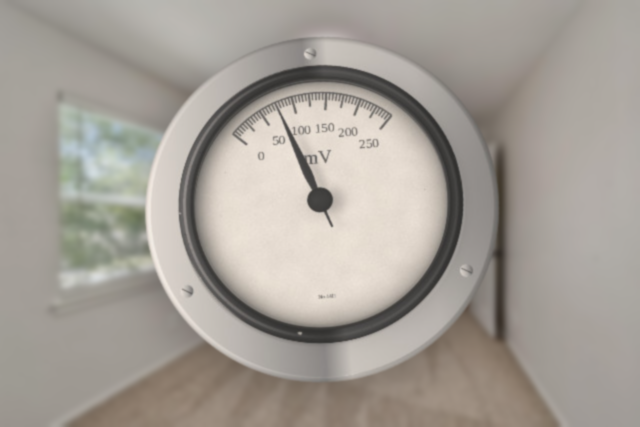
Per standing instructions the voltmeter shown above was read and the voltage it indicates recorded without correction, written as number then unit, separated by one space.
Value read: 75 mV
